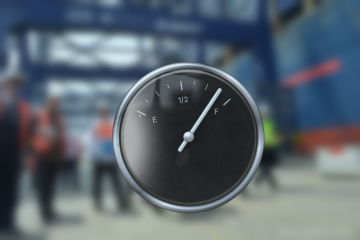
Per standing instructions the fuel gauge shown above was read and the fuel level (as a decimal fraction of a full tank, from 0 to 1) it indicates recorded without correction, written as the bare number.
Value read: 0.875
